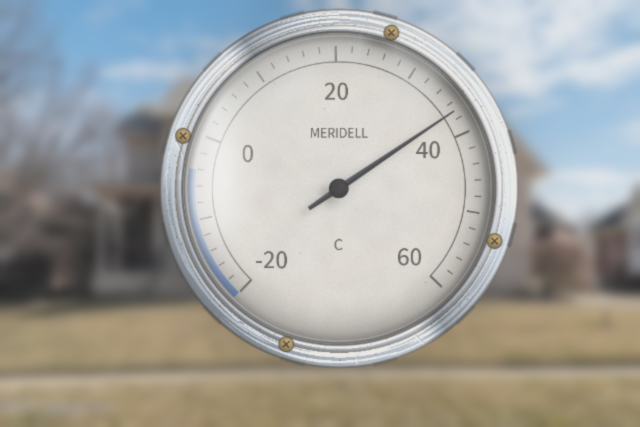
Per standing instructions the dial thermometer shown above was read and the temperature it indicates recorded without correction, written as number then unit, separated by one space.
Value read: 37 °C
